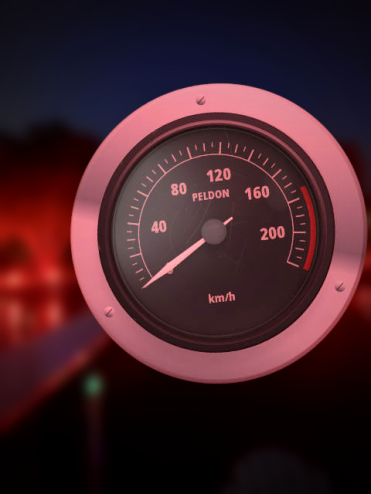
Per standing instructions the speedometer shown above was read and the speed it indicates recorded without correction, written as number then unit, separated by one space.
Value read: 0 km/h
